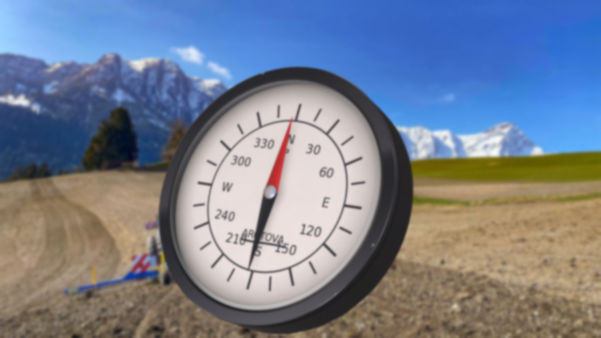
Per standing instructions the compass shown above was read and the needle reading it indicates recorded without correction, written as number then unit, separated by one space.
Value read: 0 °
